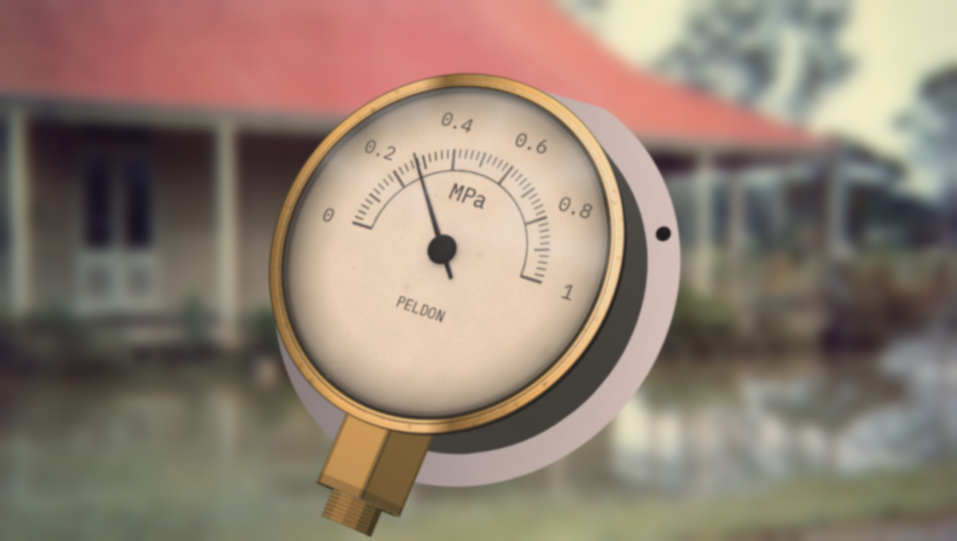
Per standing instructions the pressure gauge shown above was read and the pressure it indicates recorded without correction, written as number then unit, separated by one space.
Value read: 0.28 MPa
